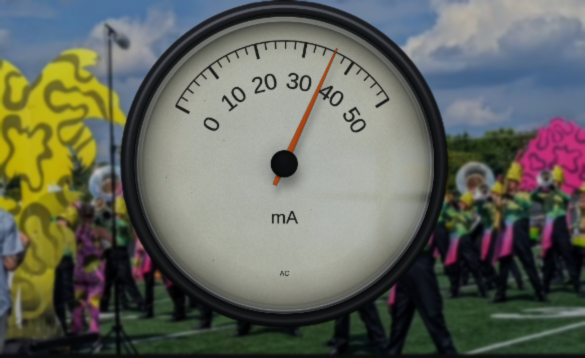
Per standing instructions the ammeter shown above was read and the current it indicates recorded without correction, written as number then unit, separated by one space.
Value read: 36 mA
